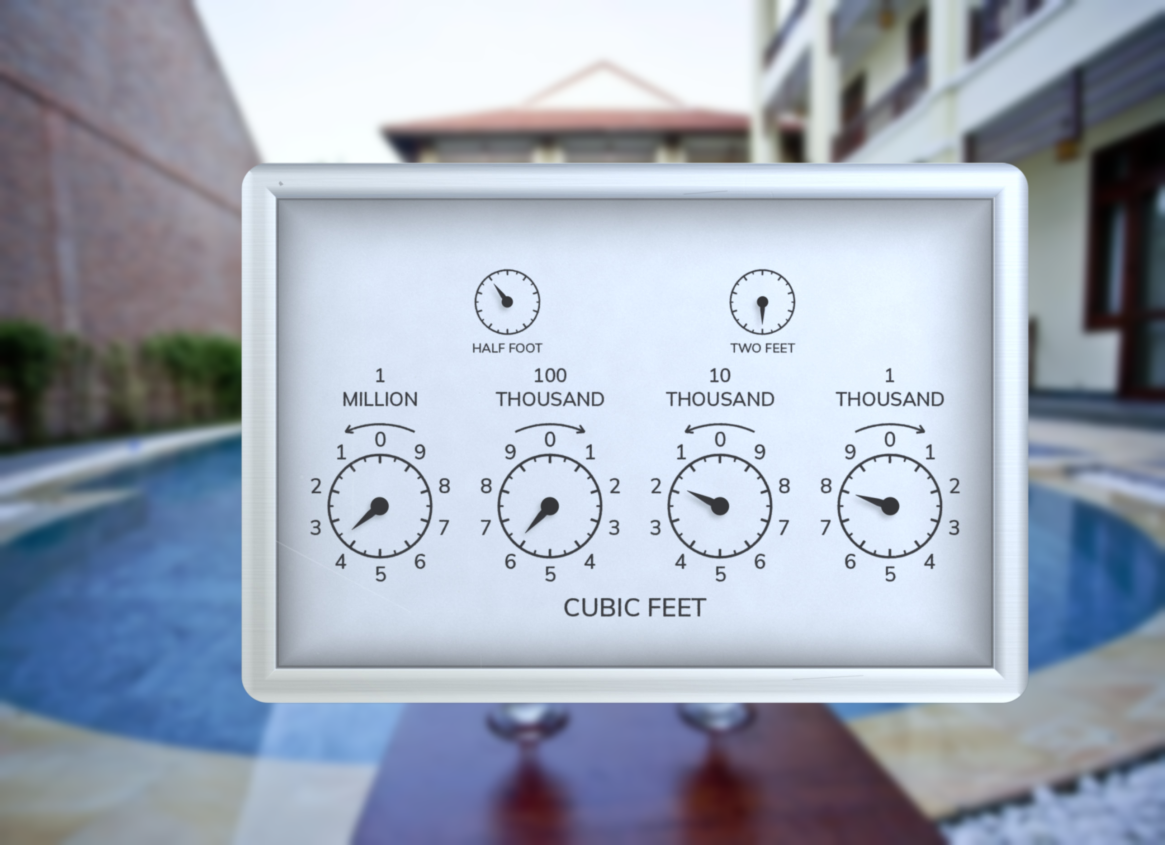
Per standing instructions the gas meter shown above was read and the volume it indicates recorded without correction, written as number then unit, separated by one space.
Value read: 361800 ft³
